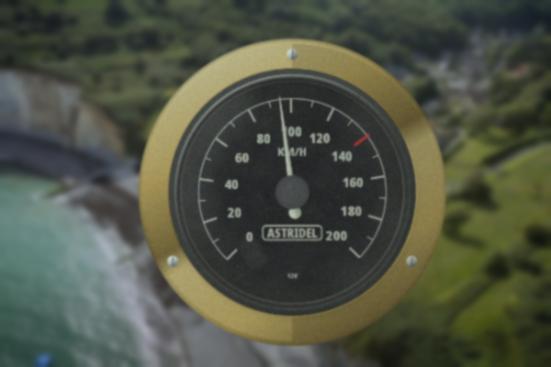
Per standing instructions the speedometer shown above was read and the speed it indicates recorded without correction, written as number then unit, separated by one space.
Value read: 95 km/h
